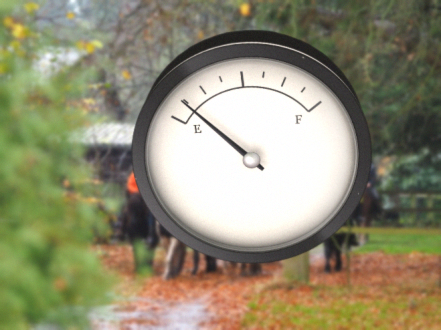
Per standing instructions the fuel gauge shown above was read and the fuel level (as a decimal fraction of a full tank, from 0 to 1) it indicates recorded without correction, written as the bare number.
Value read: 0.125
